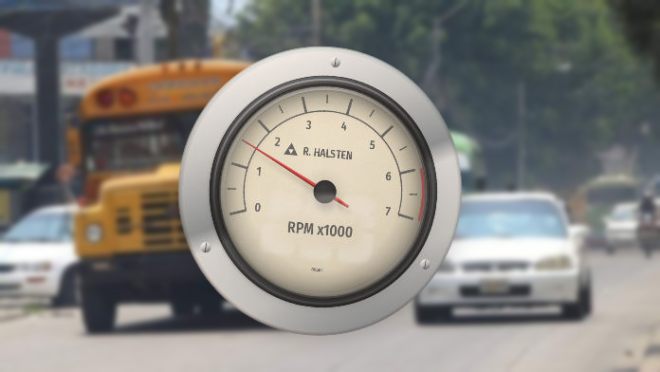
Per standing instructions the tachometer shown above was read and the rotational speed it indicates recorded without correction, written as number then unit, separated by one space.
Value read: 1500 rpm
